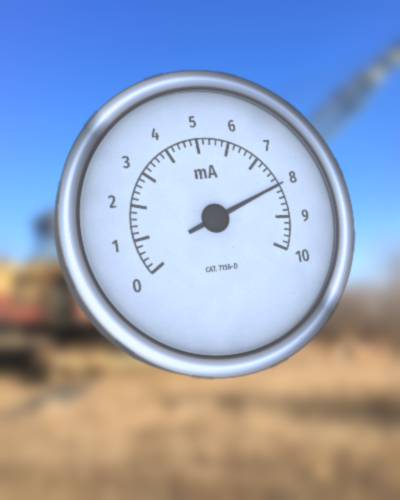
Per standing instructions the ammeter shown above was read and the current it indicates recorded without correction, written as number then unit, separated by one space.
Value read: 8 mA
